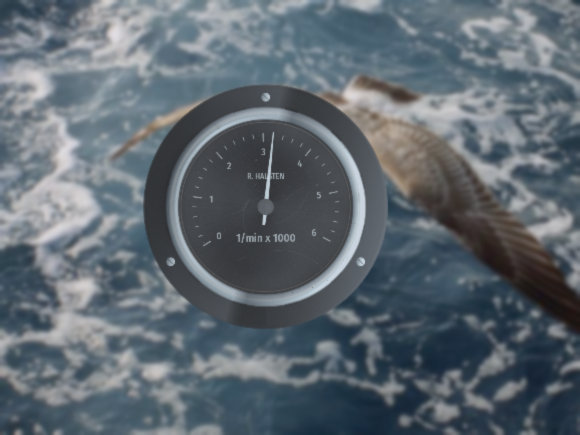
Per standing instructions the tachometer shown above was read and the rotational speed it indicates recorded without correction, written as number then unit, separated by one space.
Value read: 3200 rpm
